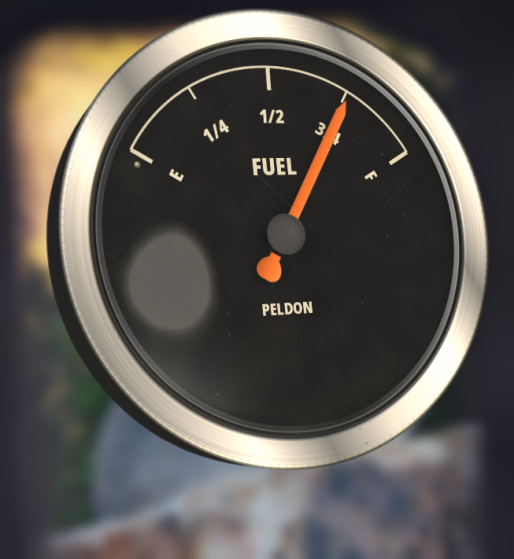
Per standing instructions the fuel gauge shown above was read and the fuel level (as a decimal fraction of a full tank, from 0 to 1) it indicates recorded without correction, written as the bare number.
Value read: 0.75
